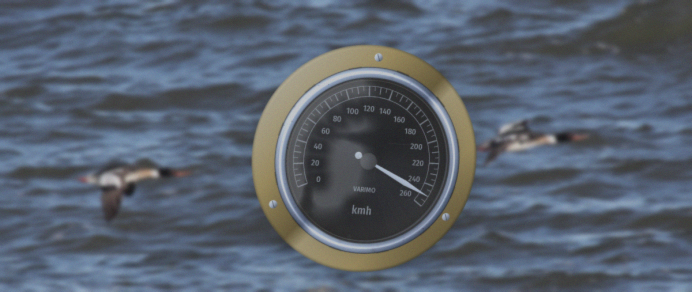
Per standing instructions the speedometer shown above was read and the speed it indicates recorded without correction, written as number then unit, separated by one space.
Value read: 250 km/h
